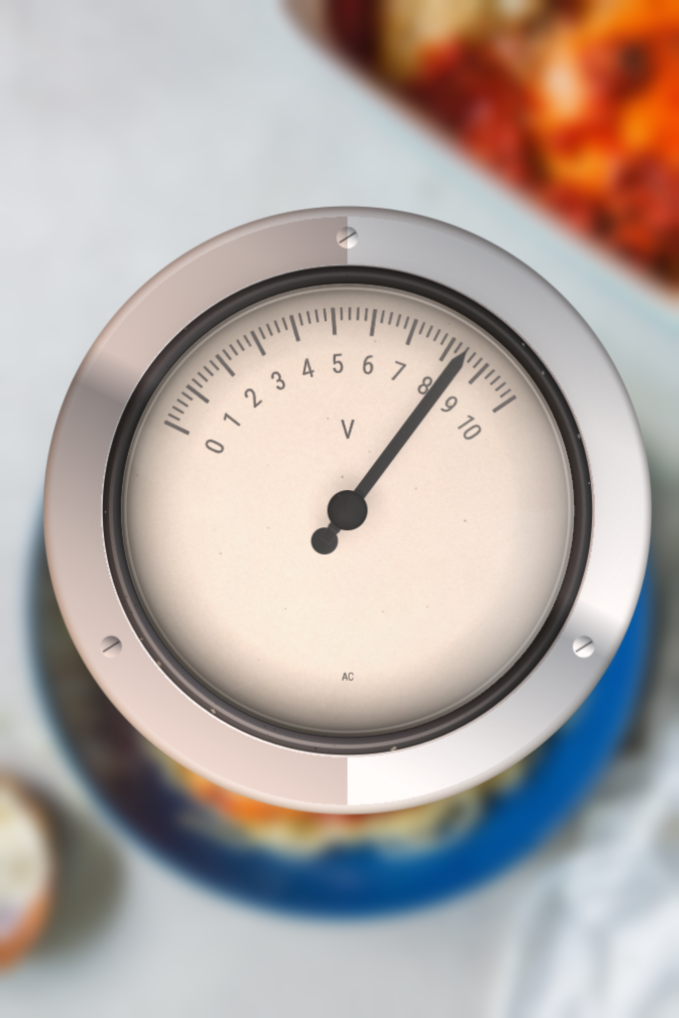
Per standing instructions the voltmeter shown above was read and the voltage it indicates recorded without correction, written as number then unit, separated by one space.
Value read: 8.4 V
